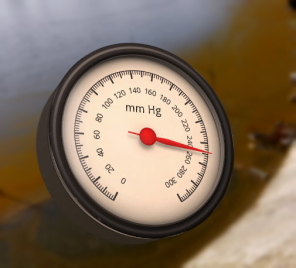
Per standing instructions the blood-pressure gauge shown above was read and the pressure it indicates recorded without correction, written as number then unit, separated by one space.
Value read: 250 mmHg
